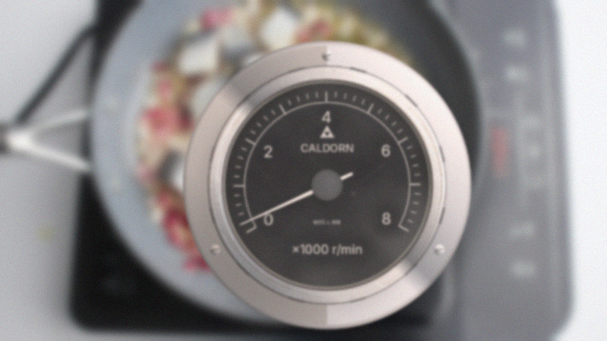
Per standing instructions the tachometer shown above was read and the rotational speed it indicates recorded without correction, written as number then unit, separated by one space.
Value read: 200 rpm
